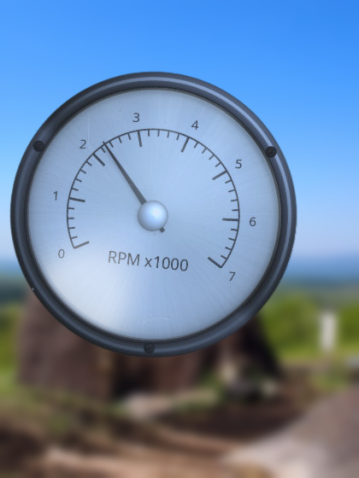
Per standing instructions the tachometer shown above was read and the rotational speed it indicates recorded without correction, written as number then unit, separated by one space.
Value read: 2300 rpm
